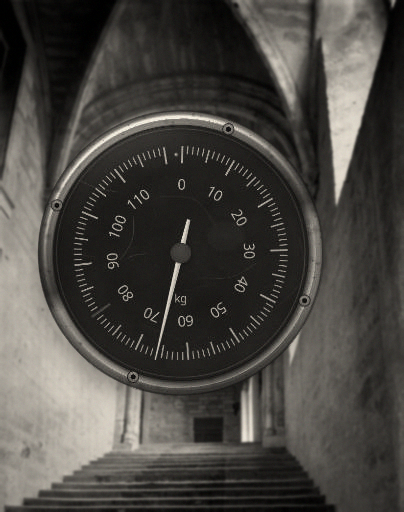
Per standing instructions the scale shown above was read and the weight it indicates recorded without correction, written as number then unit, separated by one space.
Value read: 66 kg
